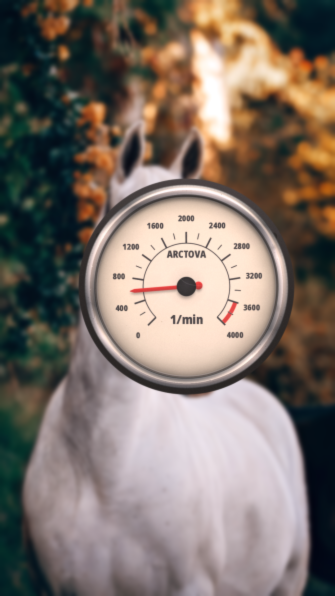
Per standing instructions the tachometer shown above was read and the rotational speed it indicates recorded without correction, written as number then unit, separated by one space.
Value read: 600 rpm
